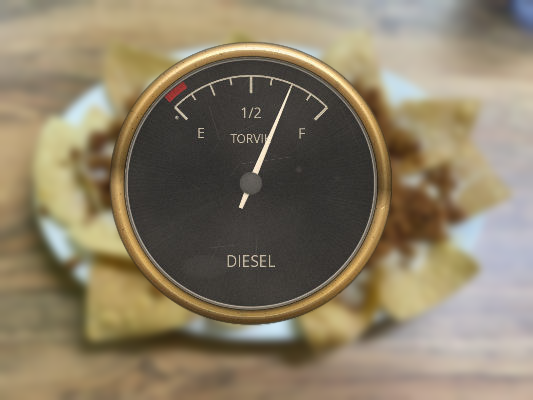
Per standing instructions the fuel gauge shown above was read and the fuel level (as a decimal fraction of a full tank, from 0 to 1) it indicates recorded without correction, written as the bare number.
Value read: 0.75
